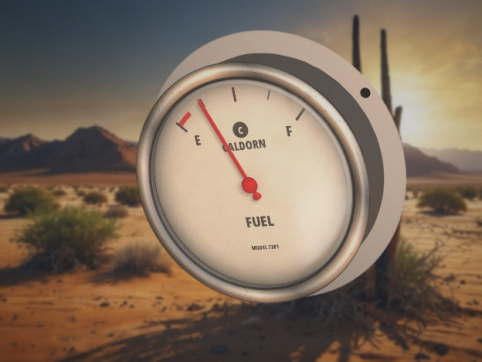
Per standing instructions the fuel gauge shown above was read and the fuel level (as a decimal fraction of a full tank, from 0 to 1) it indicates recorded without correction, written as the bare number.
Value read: 0.25
